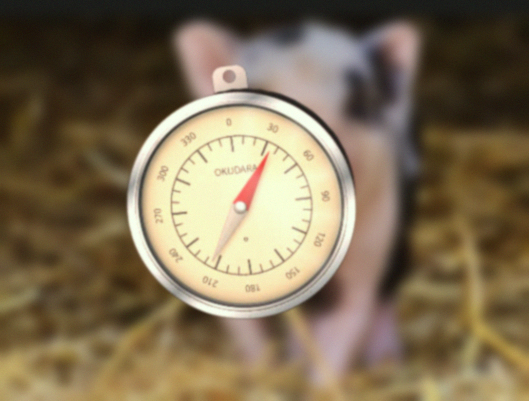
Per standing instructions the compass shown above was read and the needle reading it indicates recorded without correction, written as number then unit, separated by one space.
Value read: 35 °
